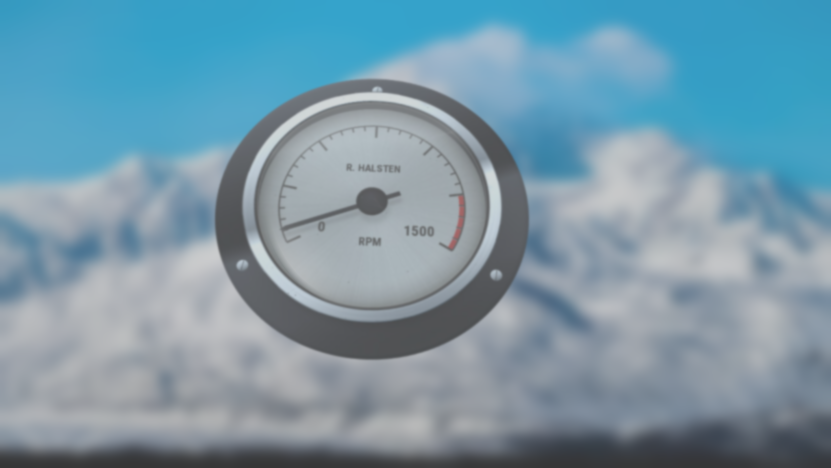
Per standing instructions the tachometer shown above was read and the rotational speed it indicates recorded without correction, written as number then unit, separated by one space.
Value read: 50 rpm
